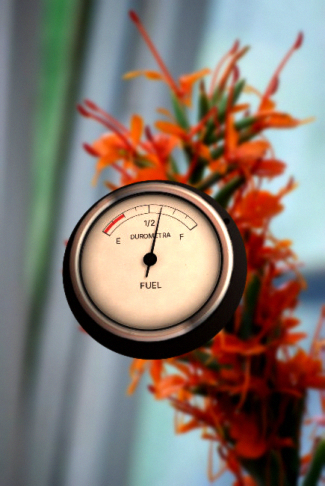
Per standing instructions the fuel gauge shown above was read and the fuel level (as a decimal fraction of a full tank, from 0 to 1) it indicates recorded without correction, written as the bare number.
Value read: 0.625
